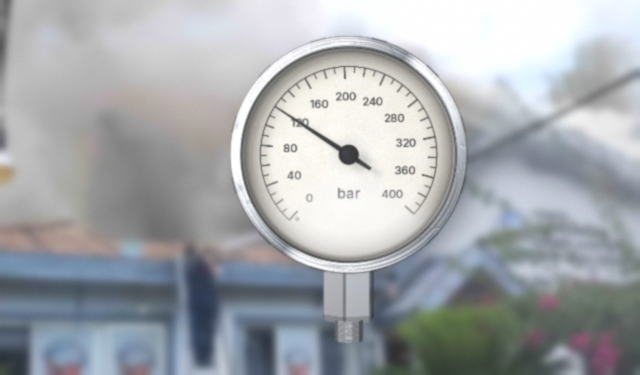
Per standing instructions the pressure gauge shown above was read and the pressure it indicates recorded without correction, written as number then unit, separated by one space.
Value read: 120 bar
